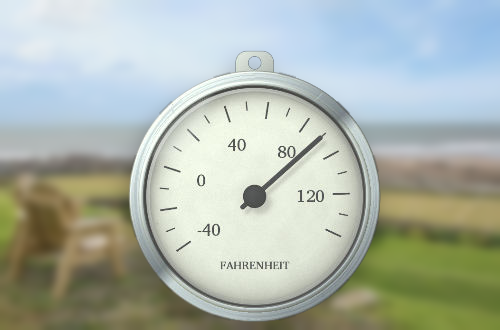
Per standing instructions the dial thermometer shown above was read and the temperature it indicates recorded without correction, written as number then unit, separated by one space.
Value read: 90 °F
